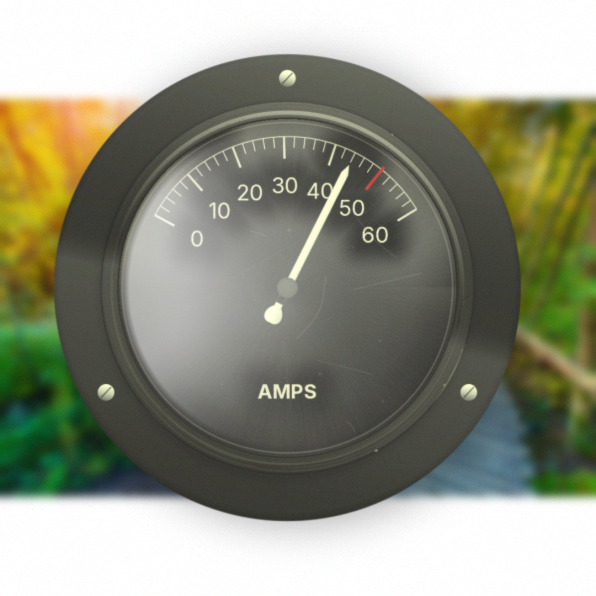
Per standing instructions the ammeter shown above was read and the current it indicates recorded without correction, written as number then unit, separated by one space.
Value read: 44 A
